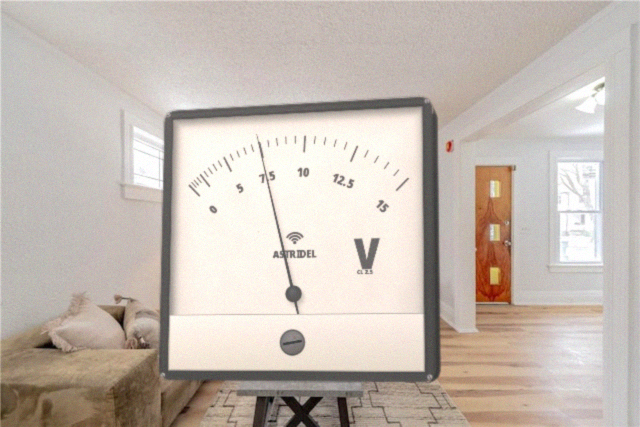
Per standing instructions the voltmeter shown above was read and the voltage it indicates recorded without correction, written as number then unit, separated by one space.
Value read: 7.5 V
